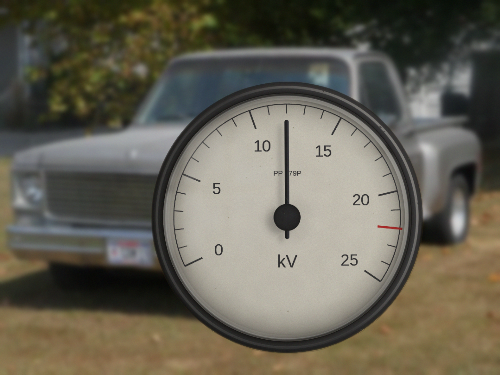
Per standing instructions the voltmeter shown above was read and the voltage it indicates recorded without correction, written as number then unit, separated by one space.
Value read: 12 kV
